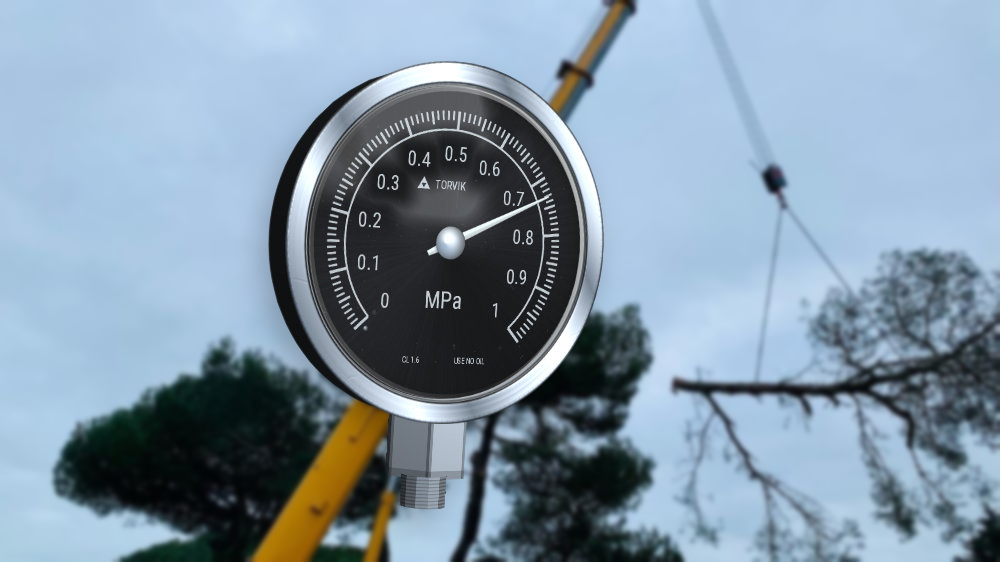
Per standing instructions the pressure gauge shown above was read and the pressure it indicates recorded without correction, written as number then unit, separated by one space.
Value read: 0.73 MPa
